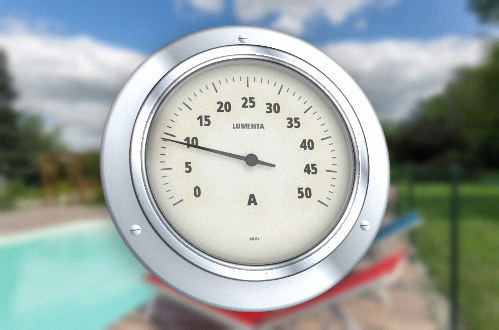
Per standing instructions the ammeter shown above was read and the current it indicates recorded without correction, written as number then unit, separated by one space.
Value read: 9 A
